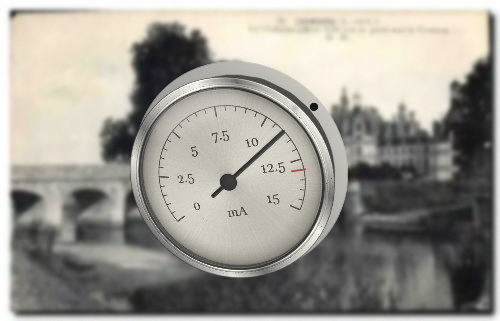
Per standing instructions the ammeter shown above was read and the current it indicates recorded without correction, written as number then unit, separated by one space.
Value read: 11 mA
